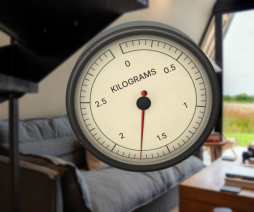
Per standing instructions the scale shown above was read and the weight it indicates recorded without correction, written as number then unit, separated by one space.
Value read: 1.75 kg
